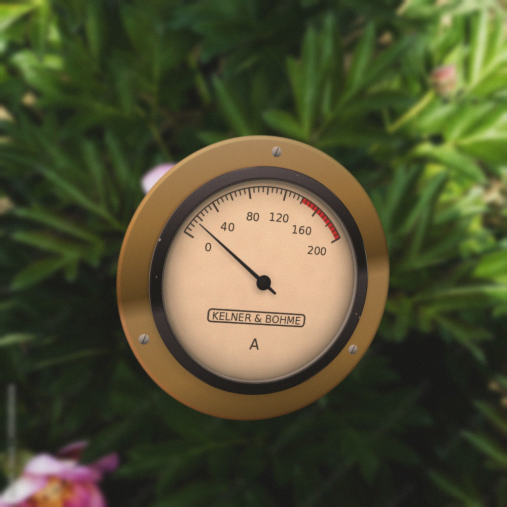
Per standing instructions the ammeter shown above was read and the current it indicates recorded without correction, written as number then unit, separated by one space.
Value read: 15 A
